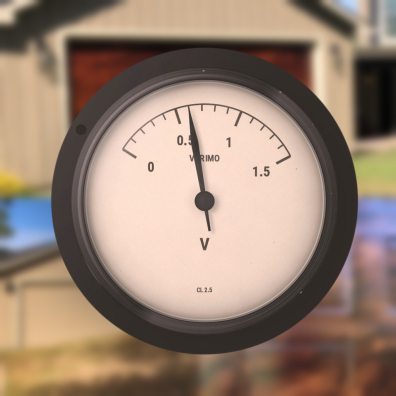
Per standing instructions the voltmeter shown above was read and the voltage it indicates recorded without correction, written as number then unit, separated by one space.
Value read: 0.6 V
